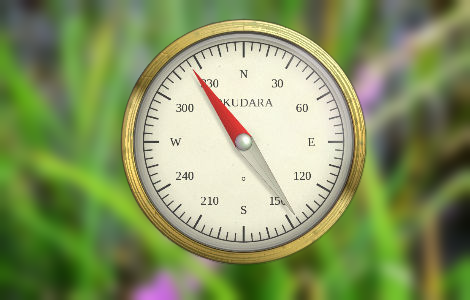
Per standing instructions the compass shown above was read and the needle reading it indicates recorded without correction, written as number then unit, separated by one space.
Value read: 325 °
